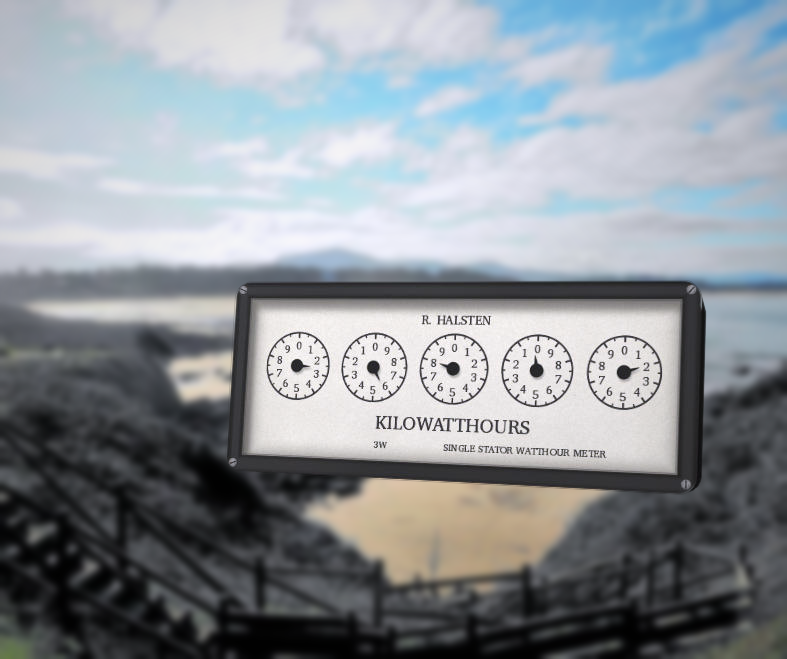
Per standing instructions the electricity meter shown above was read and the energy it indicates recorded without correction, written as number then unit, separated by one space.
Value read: 25802 kWh
